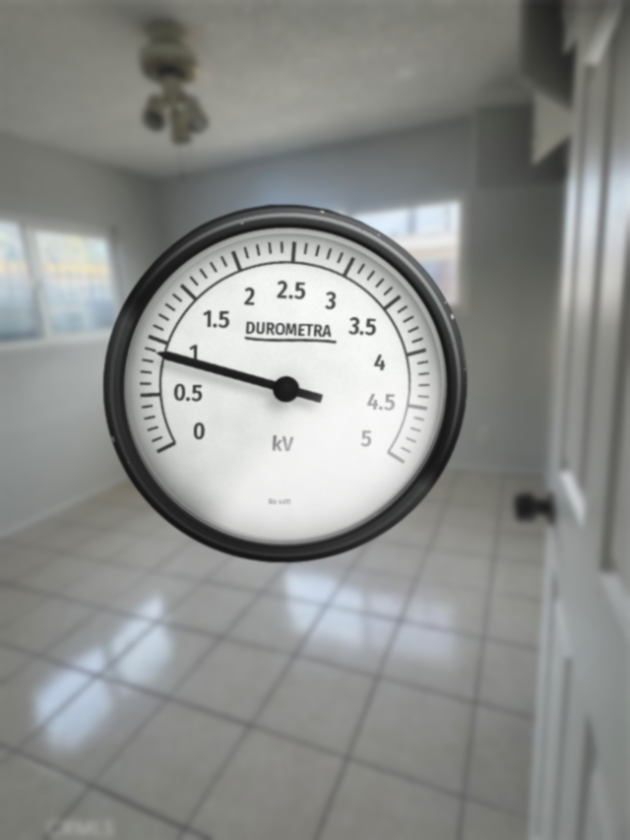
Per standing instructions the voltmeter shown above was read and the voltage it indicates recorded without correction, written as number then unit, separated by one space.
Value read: 0.9 kV
